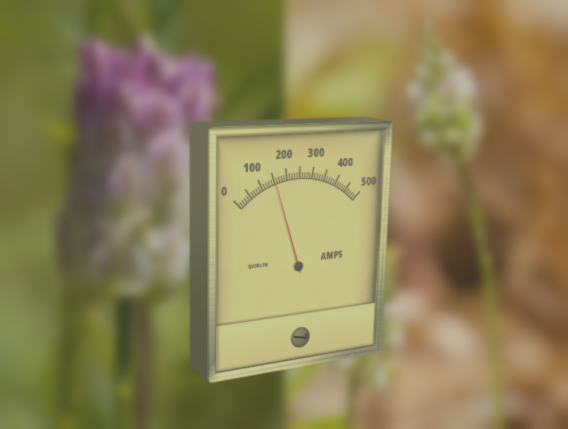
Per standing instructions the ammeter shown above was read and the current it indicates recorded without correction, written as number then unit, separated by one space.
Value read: 150 A
